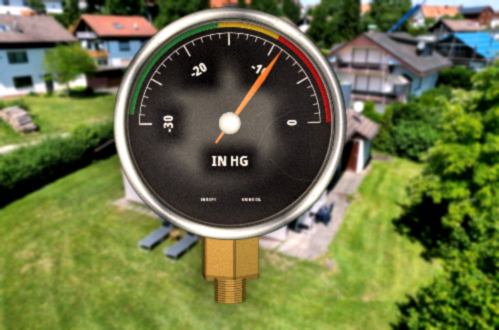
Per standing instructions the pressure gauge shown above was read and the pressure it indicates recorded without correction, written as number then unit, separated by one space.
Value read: -9 inHg
